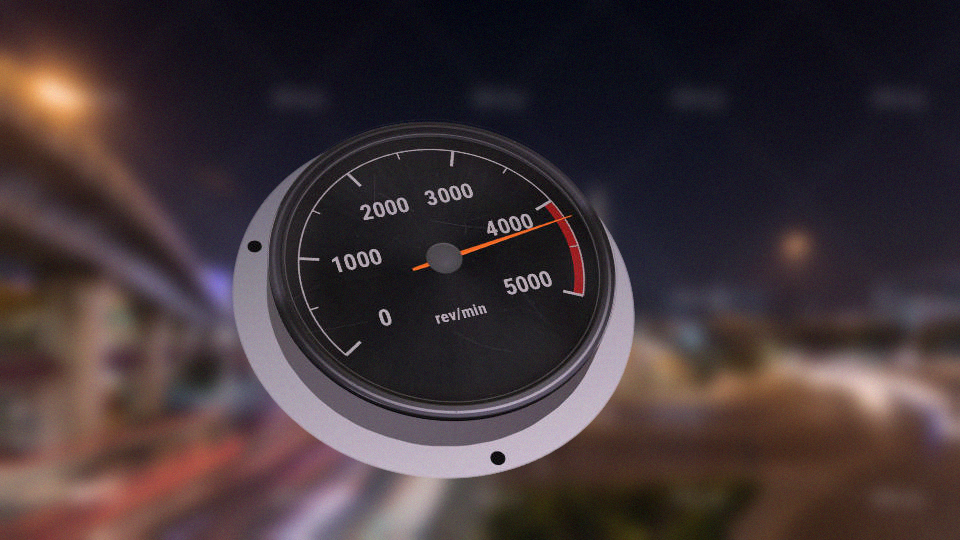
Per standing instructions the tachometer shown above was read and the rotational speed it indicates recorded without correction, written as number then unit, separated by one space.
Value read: 4250 rpm
